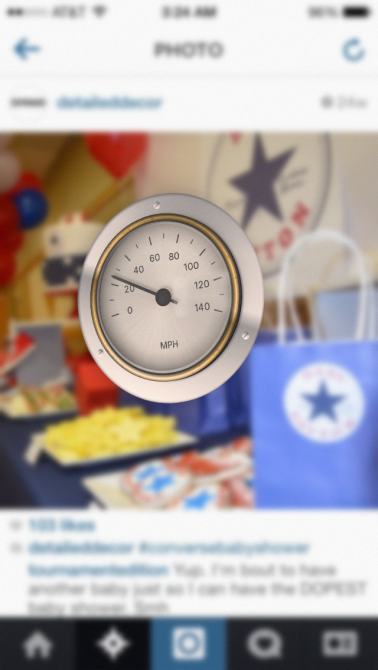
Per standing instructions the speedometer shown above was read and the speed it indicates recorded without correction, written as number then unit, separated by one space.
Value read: 25 mph
